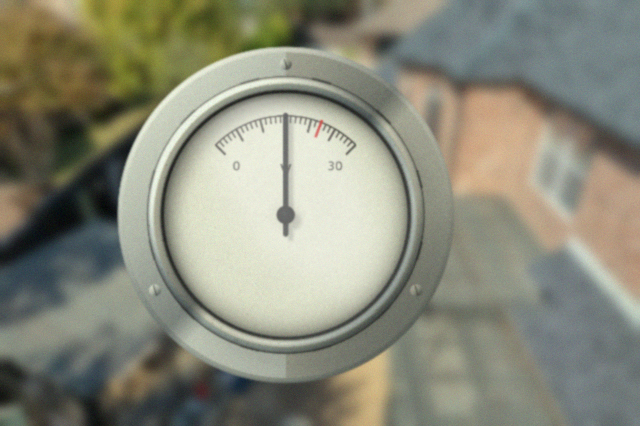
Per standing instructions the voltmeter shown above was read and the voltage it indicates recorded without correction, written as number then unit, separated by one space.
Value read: 15 V
